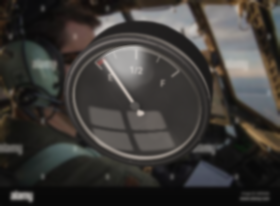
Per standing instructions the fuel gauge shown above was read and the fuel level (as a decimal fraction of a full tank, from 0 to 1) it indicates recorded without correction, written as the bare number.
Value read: 0.125
